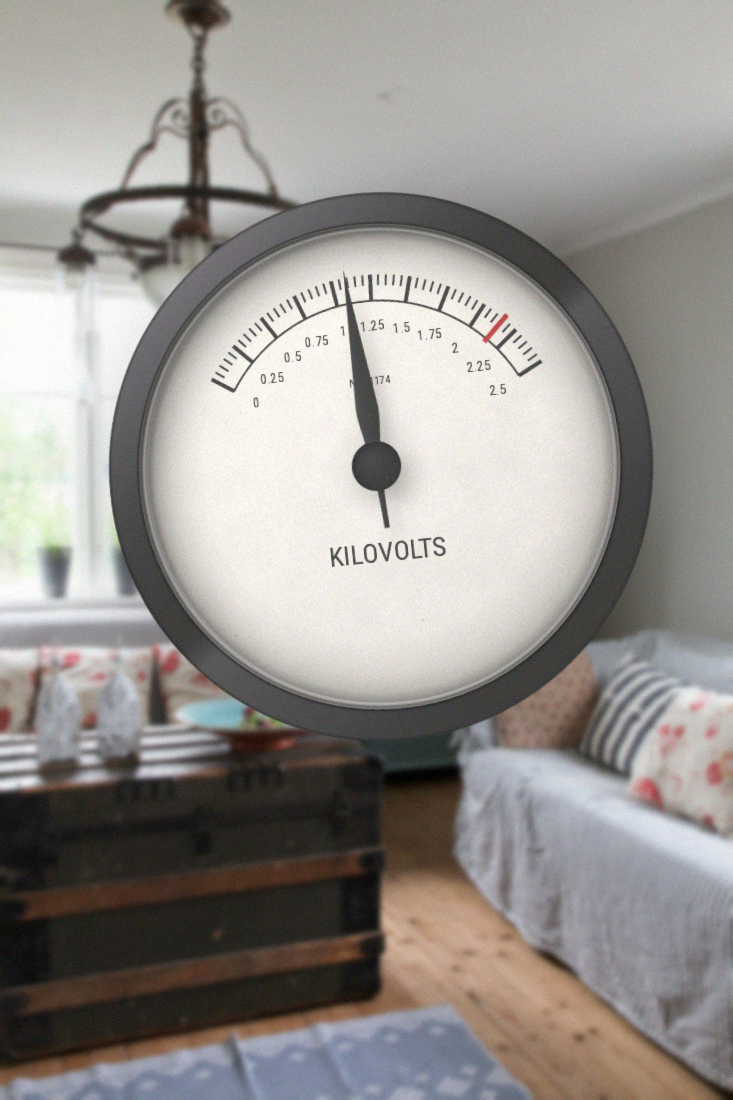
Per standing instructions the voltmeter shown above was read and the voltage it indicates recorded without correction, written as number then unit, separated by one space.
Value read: 1.1 kV
